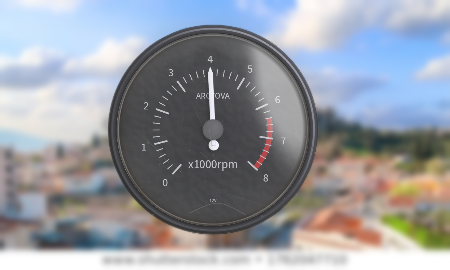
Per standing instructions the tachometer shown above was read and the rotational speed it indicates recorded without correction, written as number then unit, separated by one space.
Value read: 4000 rpm
